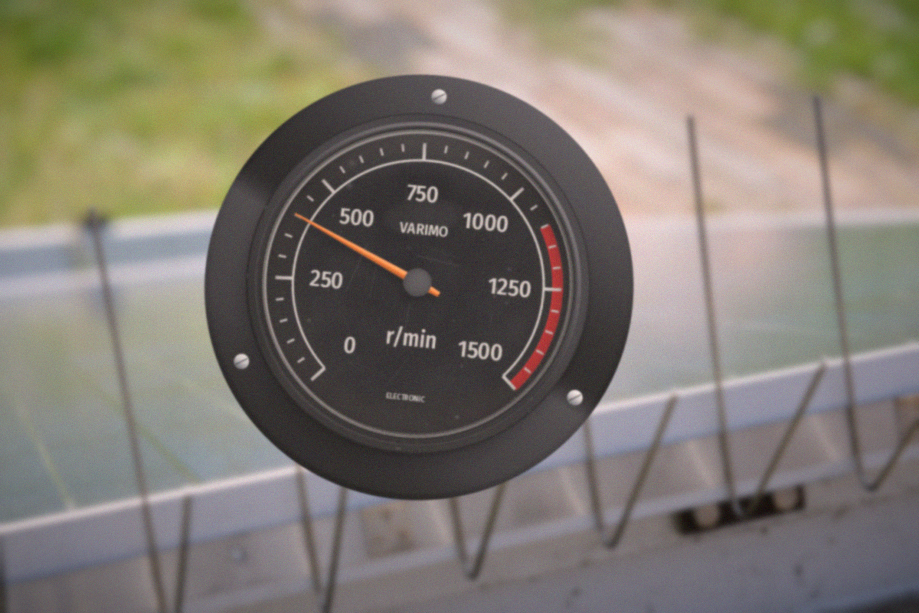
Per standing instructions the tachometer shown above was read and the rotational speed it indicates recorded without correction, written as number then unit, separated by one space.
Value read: 400 rpm
